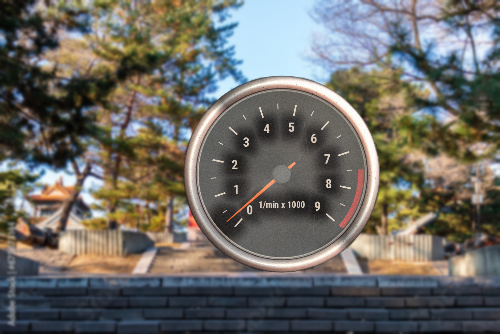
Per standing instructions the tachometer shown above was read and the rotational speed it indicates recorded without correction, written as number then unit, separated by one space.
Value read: 250 rpm
